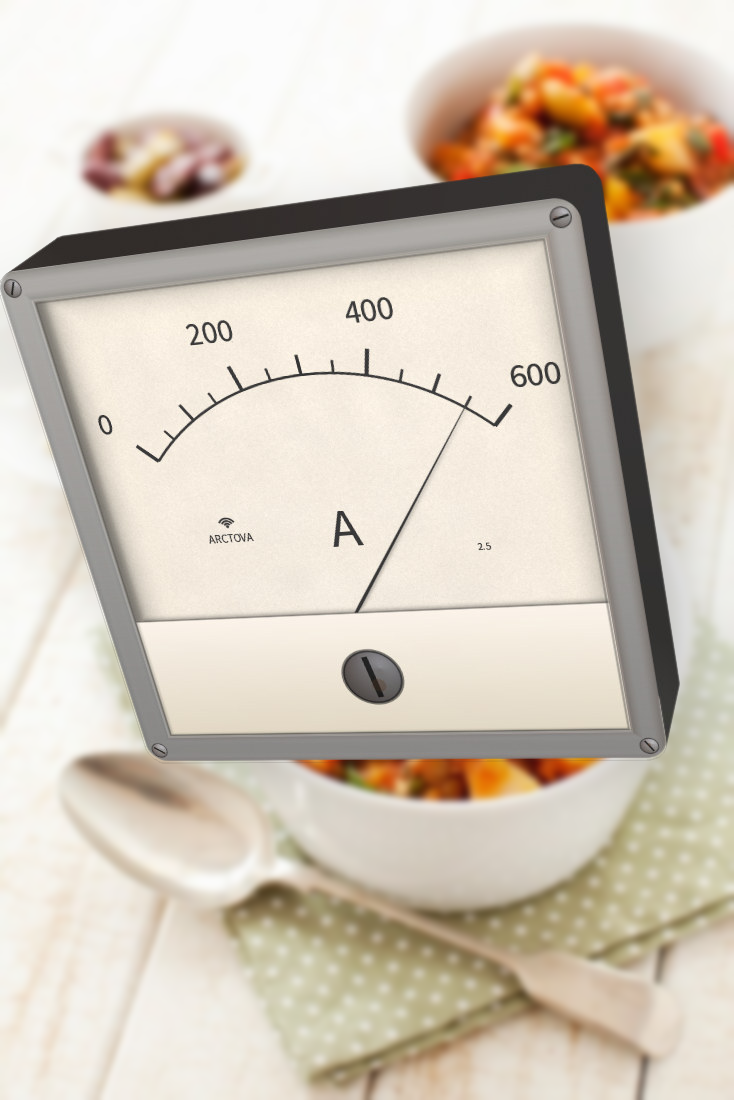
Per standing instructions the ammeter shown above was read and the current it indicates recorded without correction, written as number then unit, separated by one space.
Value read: 550 A
